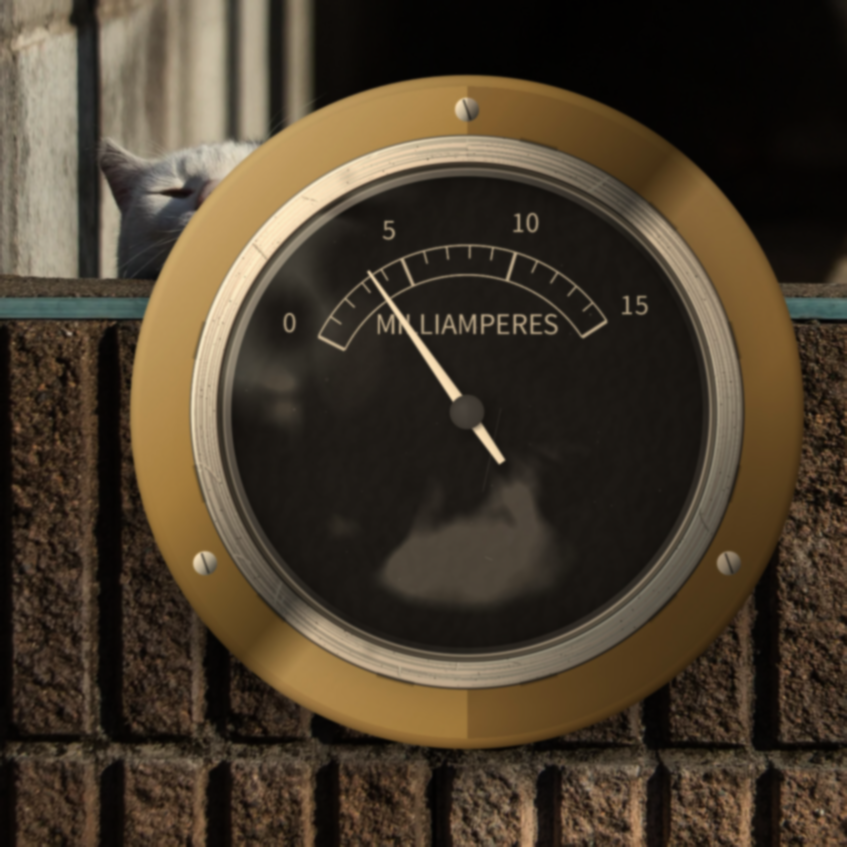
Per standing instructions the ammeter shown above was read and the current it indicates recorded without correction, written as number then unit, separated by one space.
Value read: 3.5 mA
